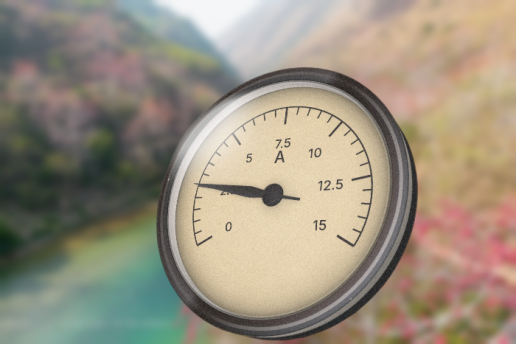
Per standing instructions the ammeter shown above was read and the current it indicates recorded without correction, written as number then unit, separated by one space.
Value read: 2.5 A
